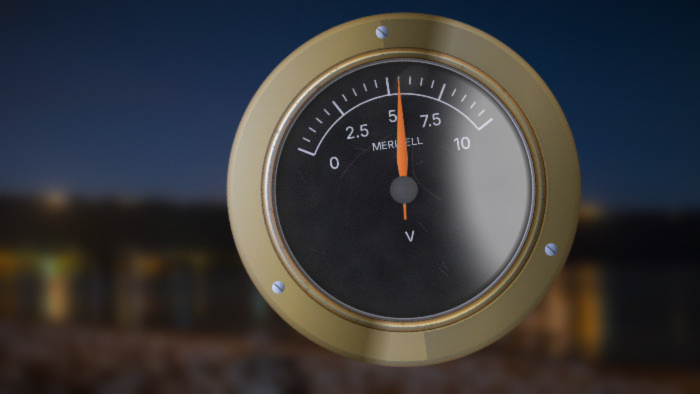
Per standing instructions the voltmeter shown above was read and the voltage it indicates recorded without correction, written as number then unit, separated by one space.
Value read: 5.5 V
